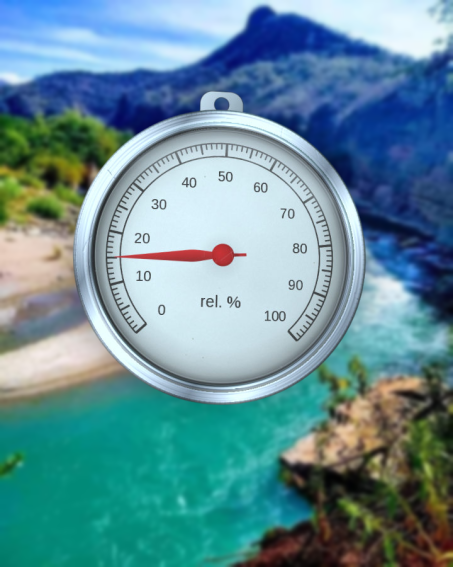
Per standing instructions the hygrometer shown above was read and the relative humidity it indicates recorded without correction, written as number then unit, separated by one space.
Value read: 15 %
